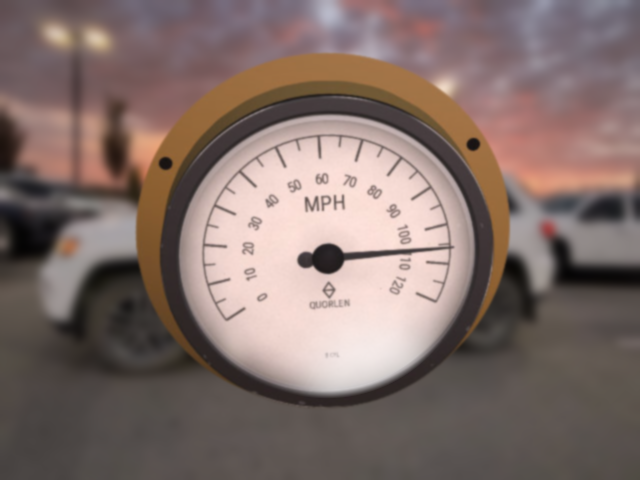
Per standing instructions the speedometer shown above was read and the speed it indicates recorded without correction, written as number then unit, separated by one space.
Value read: 105 mph
